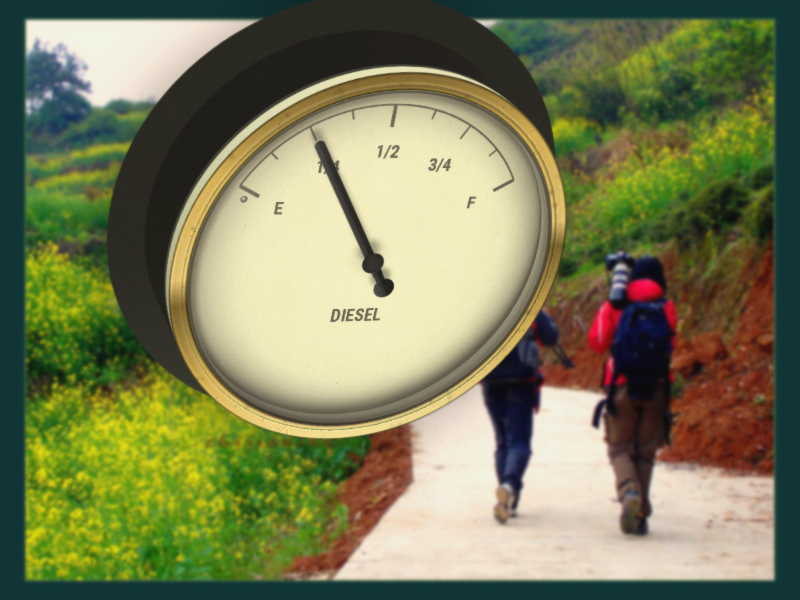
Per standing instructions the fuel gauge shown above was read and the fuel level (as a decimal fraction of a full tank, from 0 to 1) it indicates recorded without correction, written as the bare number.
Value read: 0.25
